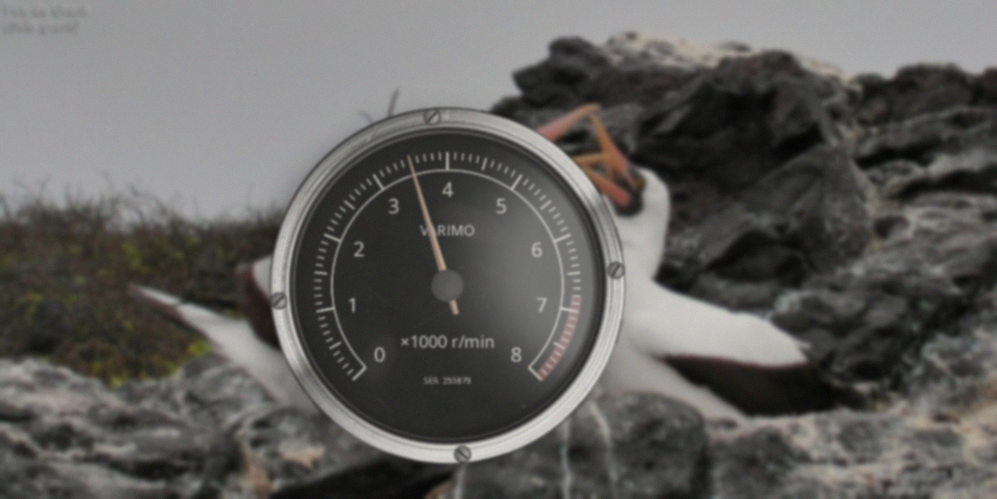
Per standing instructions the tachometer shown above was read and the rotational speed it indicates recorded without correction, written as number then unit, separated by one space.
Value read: 3500 rpm
